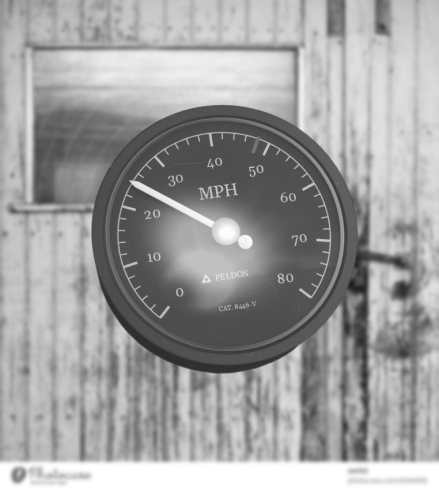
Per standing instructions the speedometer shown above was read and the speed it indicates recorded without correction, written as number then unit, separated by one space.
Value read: 24 mph
